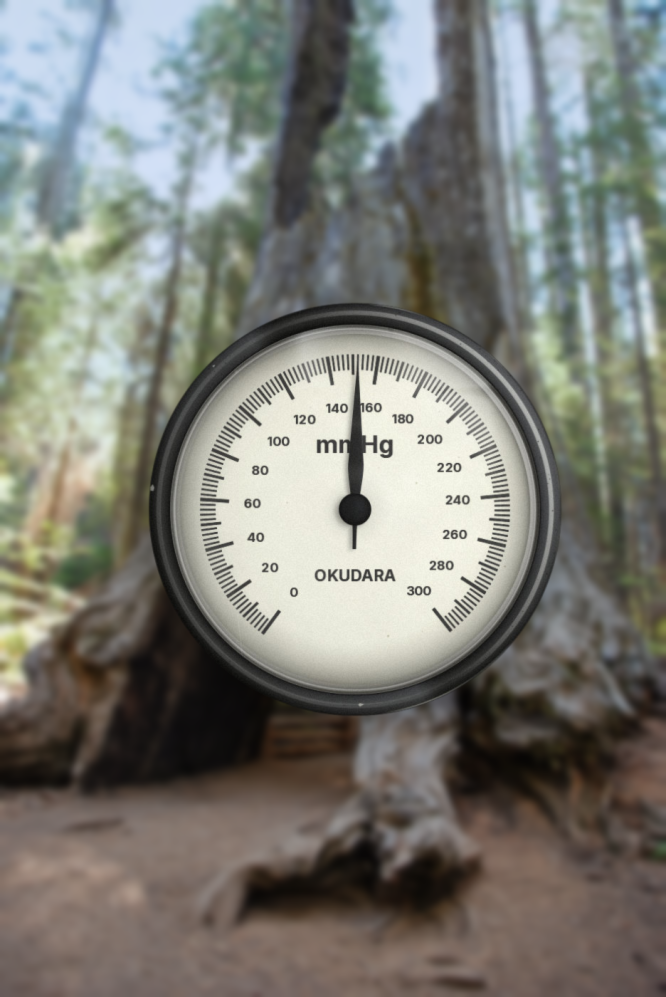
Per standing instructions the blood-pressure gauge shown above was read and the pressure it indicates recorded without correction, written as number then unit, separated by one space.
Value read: 152 mmHg
